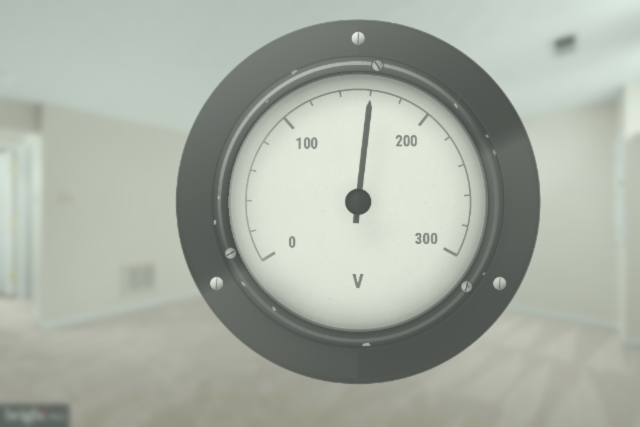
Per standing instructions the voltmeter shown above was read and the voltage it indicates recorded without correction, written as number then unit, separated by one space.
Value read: 160 V
